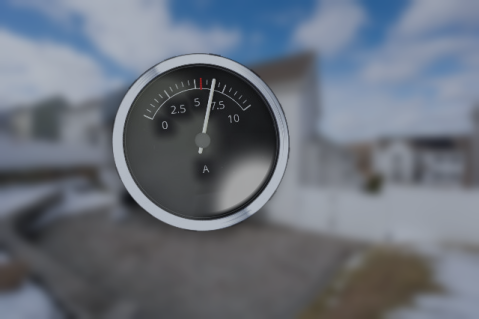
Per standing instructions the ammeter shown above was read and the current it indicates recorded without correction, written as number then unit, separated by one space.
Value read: 6.5 A
